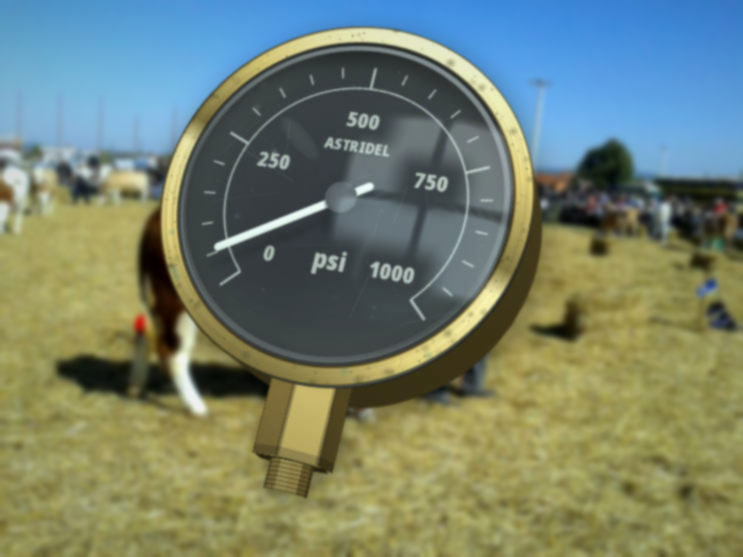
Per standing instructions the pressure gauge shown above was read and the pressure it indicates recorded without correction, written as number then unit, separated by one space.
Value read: 50 psi
